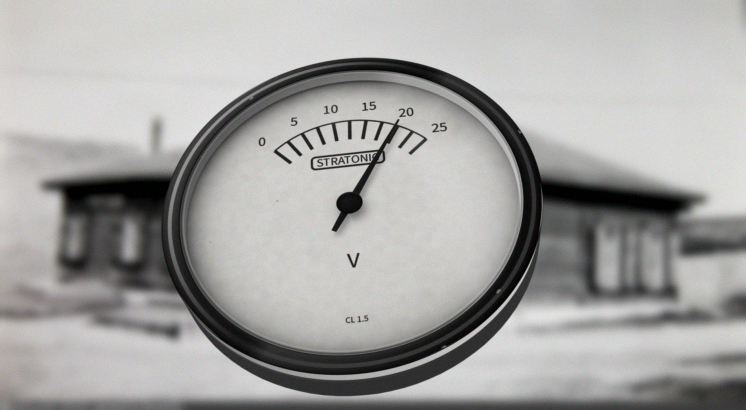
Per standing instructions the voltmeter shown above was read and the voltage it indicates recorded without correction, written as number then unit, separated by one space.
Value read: 20 V
